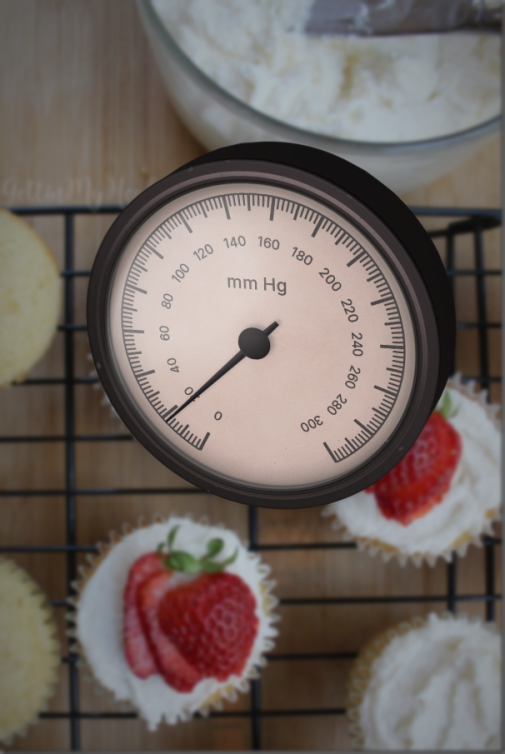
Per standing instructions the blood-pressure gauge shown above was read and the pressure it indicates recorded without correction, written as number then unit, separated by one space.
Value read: 18 mmHg
